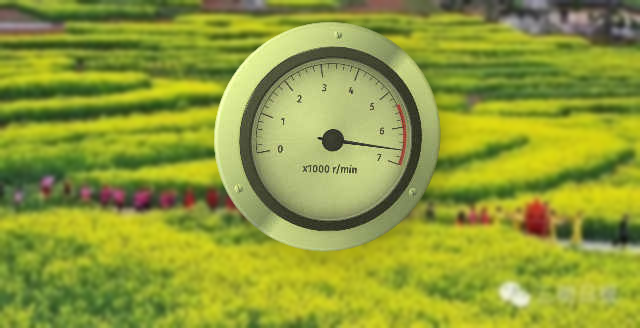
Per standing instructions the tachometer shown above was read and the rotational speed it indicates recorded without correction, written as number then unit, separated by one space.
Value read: 6600 rpm
